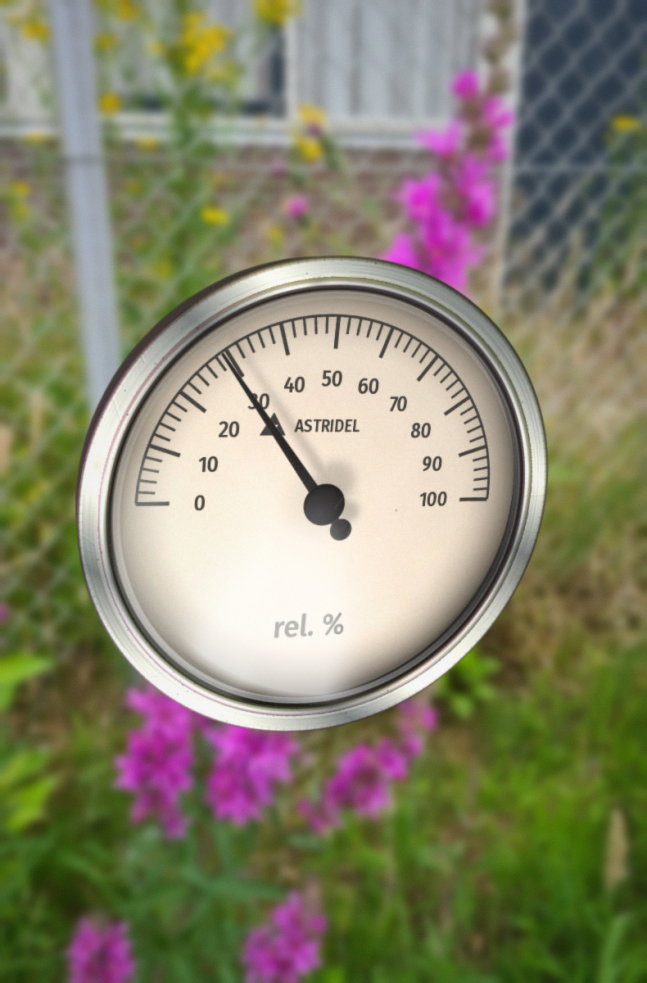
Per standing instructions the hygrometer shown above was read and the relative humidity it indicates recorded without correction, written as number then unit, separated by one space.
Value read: 29 %
